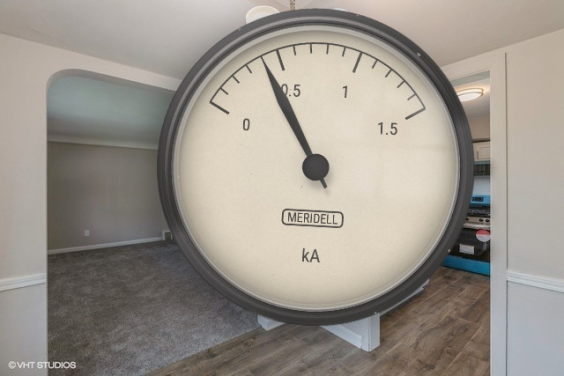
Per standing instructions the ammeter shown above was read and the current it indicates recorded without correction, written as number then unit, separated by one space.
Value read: 0.4 kA
